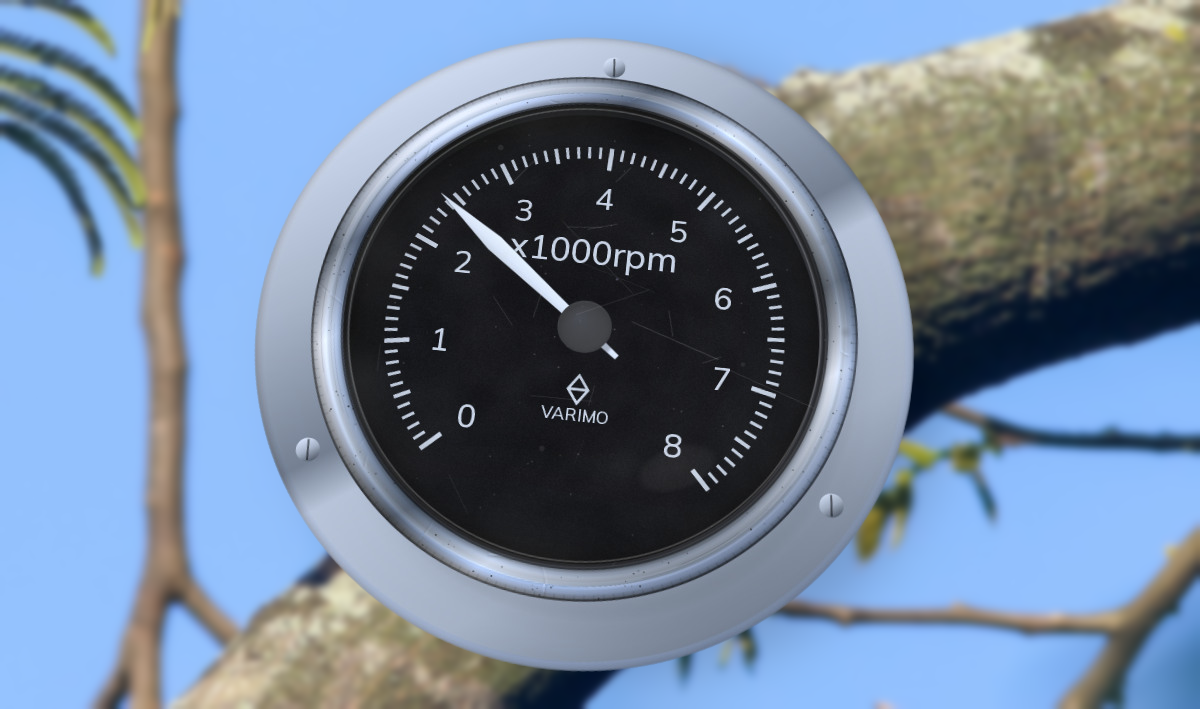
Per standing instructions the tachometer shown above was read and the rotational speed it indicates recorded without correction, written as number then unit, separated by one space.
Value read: 2400 rpm
